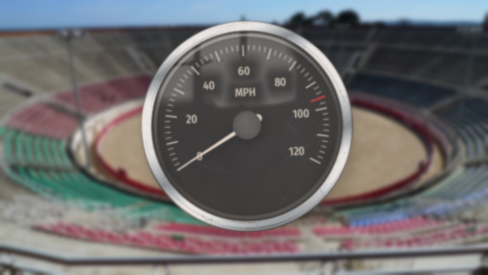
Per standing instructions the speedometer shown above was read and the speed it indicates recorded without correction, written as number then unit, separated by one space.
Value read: 0 mph
